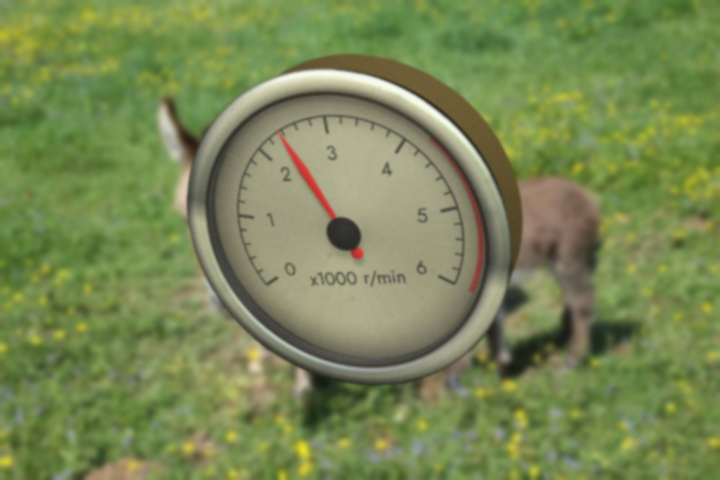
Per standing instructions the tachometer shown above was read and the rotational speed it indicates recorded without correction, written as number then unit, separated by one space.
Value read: 2400 rpm
